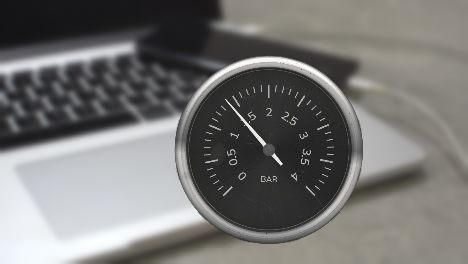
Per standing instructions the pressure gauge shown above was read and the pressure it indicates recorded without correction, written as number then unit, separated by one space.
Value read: 1.4 bar
